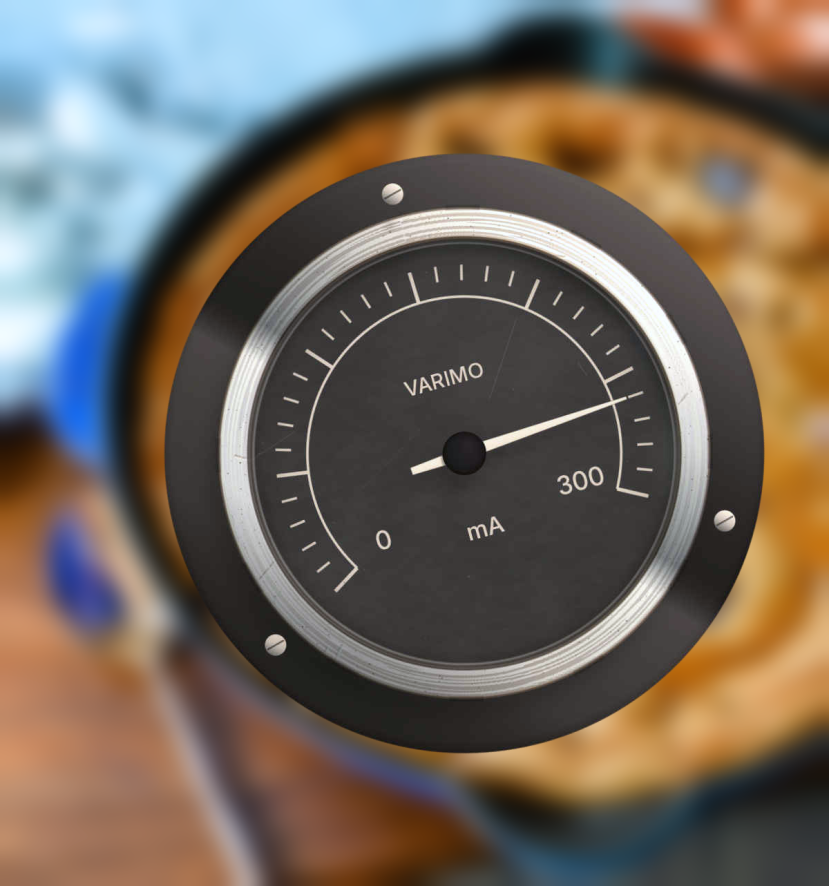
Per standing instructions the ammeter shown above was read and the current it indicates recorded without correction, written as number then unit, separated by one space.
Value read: 260 mA
